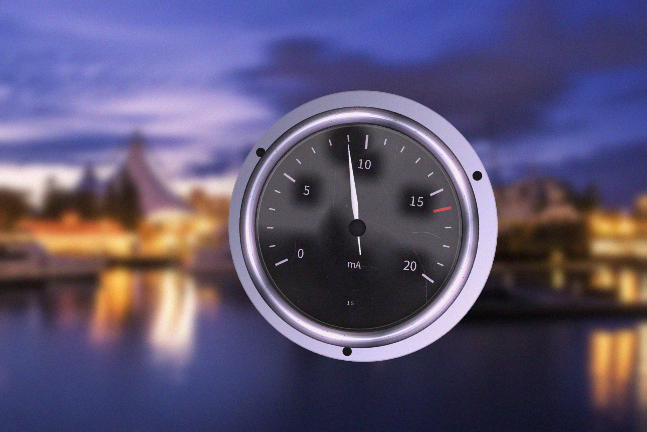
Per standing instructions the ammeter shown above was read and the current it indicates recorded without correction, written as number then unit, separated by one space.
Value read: 9 mA
